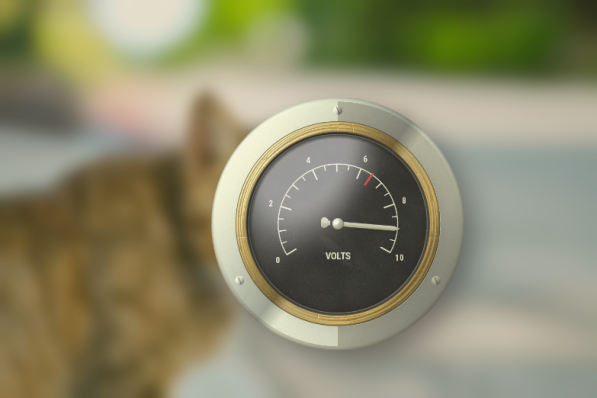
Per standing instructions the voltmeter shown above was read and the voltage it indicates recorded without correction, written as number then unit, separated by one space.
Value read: 9 V
